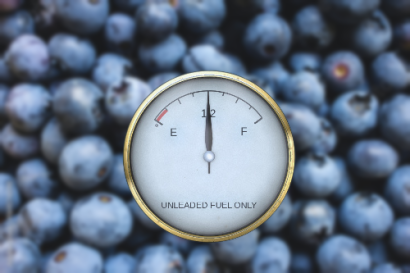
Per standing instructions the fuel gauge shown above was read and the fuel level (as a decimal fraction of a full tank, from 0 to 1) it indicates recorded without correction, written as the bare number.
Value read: 0.5
